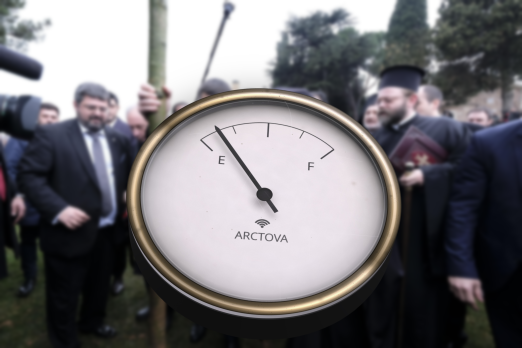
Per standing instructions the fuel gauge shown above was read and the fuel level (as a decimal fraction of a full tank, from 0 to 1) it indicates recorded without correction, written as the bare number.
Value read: 0.125
